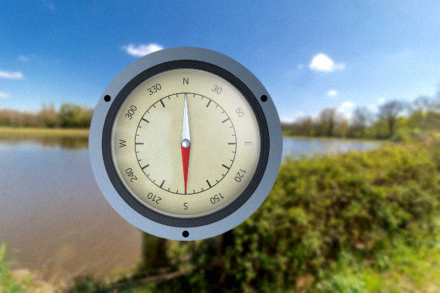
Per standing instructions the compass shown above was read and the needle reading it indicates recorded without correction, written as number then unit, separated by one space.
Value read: 180 °
